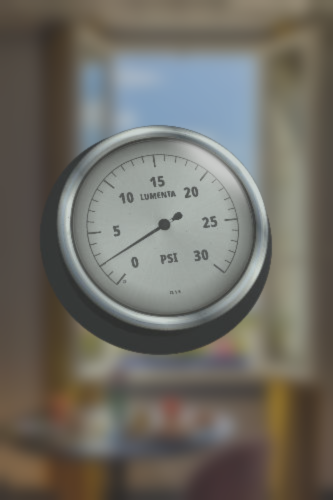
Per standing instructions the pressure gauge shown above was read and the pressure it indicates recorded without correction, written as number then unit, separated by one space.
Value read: 2 psi
